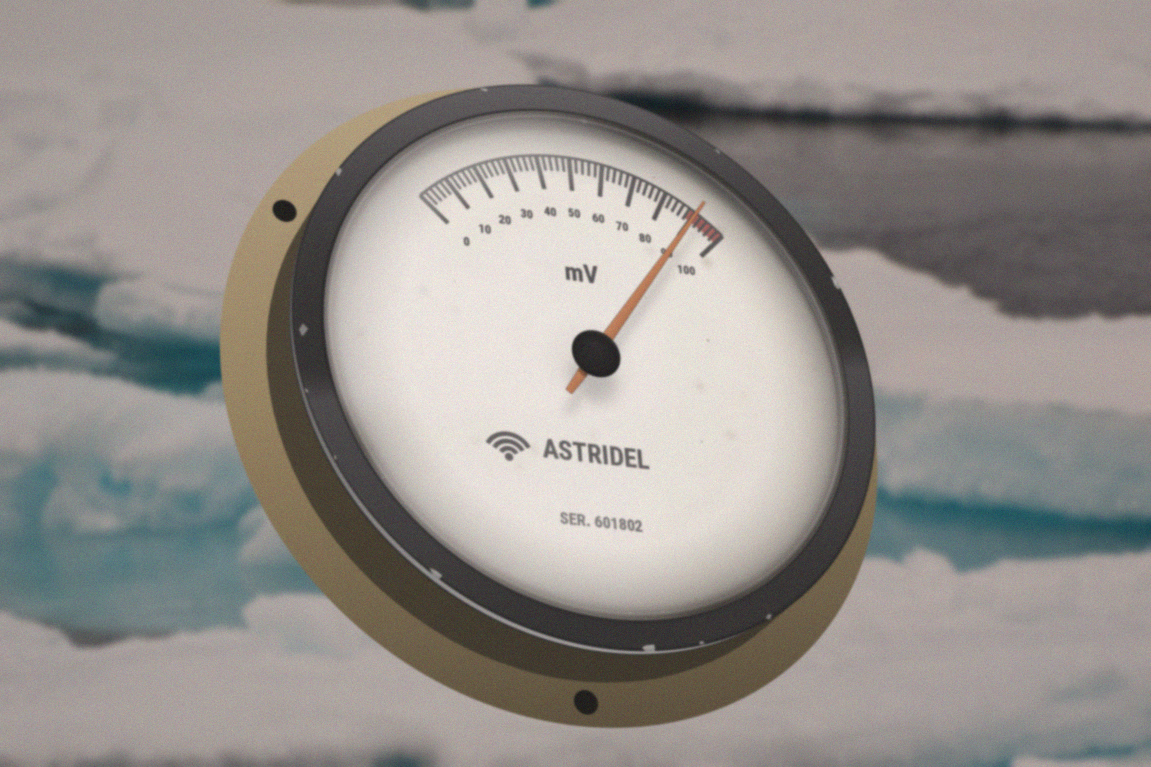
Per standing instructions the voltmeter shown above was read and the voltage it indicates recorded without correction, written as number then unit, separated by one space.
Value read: 90 mV
